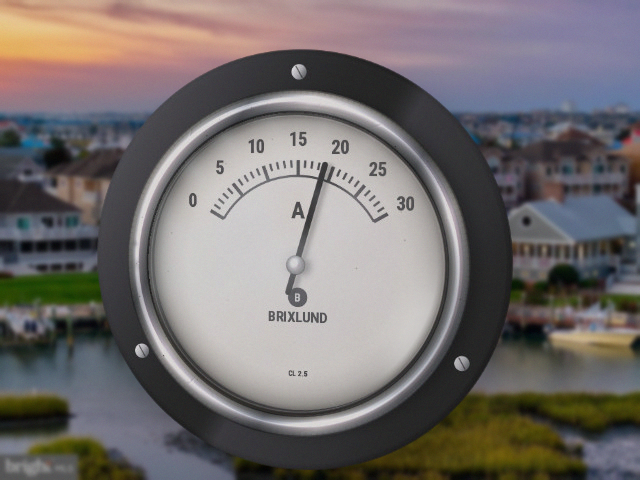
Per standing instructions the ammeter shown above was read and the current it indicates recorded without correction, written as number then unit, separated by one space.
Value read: 19 A
